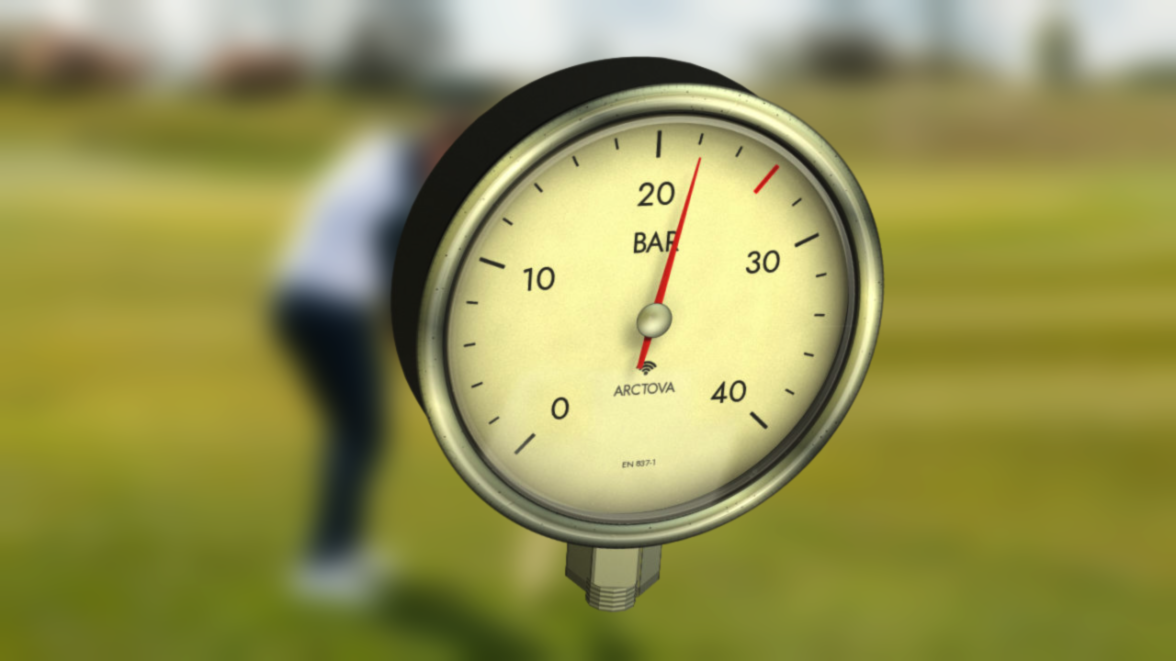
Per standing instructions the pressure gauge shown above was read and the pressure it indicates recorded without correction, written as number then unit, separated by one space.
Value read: 22 bar
